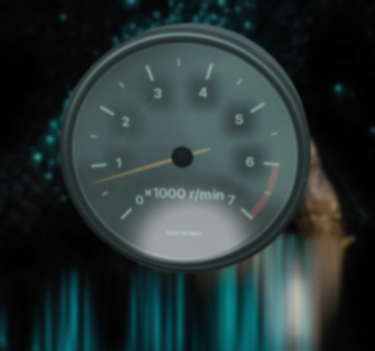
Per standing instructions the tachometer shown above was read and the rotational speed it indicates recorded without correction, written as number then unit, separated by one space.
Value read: 750 rpm
